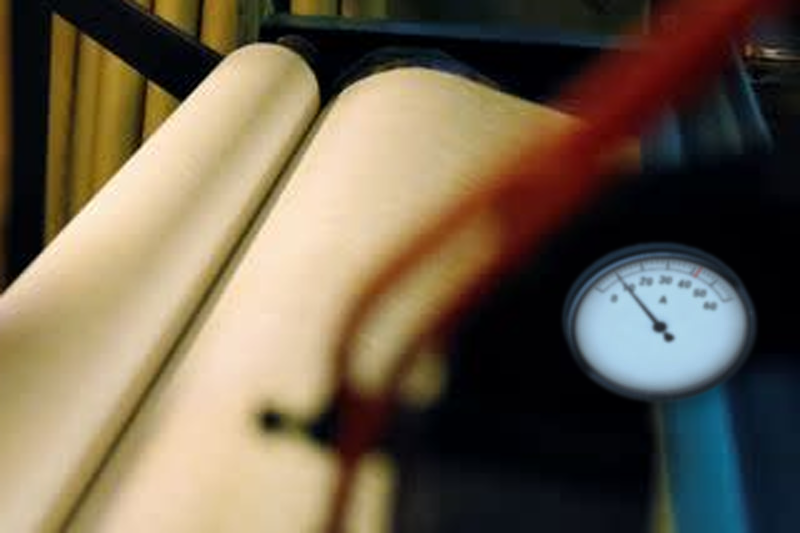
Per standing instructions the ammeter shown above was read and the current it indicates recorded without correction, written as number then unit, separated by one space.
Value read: 10 A
